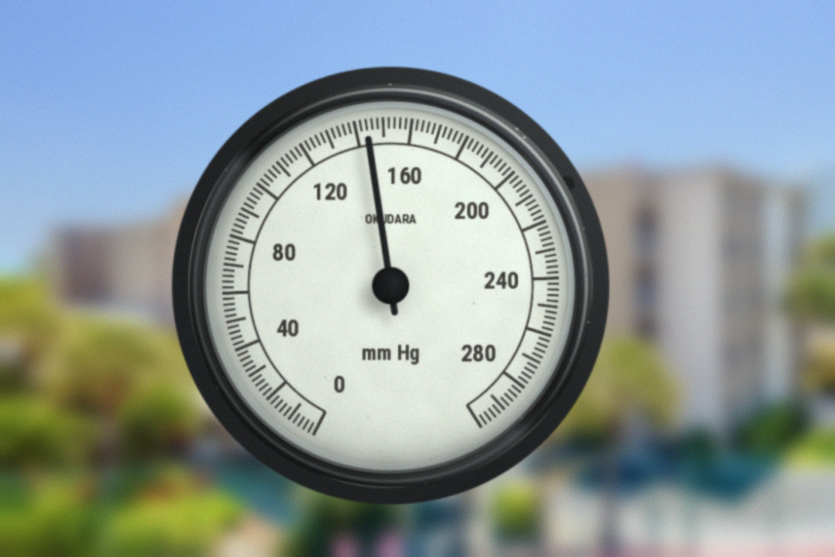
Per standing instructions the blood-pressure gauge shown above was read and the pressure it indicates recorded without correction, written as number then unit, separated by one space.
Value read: 144 mmHg
